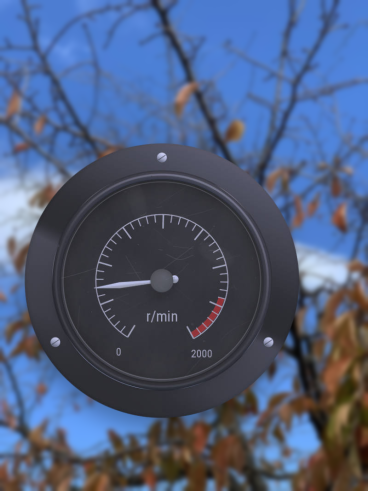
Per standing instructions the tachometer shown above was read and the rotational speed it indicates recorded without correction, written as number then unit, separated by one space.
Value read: 350 rpm
